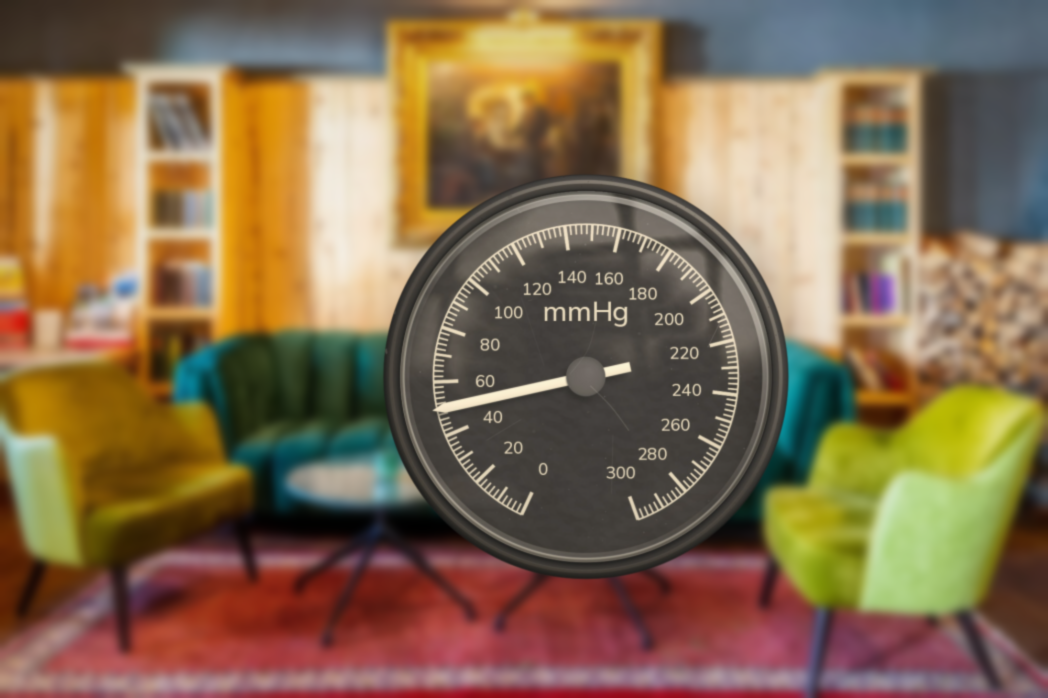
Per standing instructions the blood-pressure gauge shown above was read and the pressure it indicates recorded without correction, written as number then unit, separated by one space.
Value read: 50 mmHg
